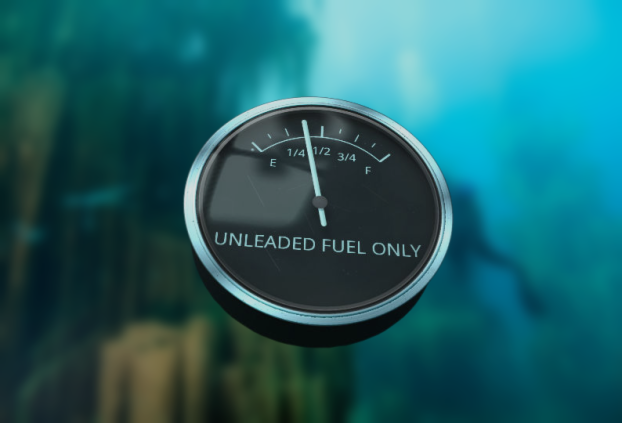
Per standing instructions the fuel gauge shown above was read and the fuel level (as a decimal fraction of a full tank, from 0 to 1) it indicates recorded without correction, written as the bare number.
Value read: 0.375
